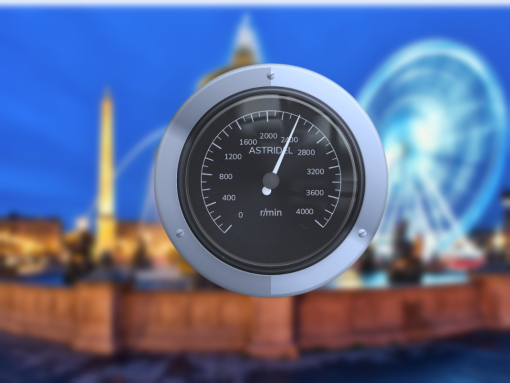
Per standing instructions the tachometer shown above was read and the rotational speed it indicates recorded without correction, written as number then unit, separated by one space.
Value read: 2400 rpm
